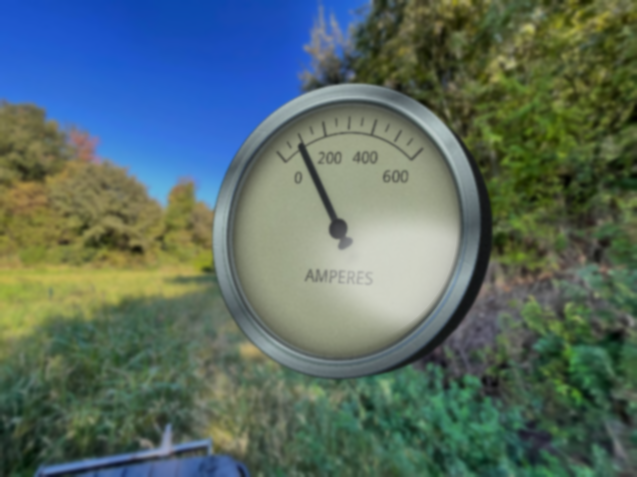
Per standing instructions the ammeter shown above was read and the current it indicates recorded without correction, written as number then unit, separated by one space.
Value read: 100 A
